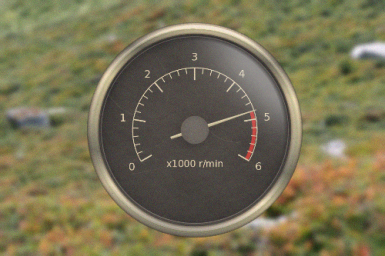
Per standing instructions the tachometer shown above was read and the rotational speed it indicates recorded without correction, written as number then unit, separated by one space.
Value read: 4800 rpm
